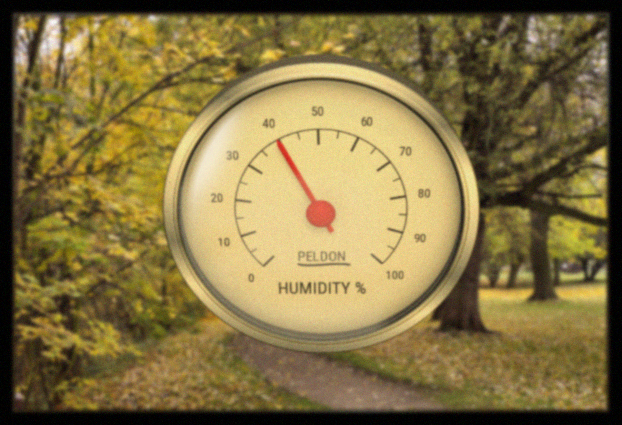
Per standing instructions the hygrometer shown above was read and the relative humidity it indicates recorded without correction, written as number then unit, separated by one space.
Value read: 40 %
